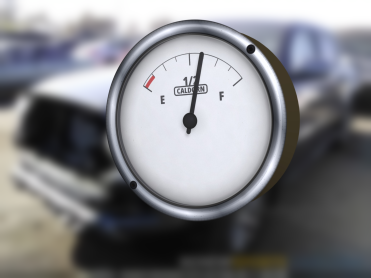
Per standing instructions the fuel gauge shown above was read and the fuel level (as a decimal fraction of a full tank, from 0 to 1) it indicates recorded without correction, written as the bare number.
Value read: 0.625
